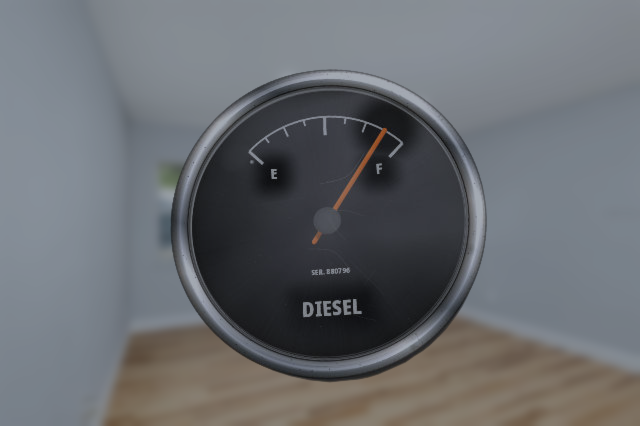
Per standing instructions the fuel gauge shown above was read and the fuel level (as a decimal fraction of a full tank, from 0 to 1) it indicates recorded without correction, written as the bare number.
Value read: 0.875
